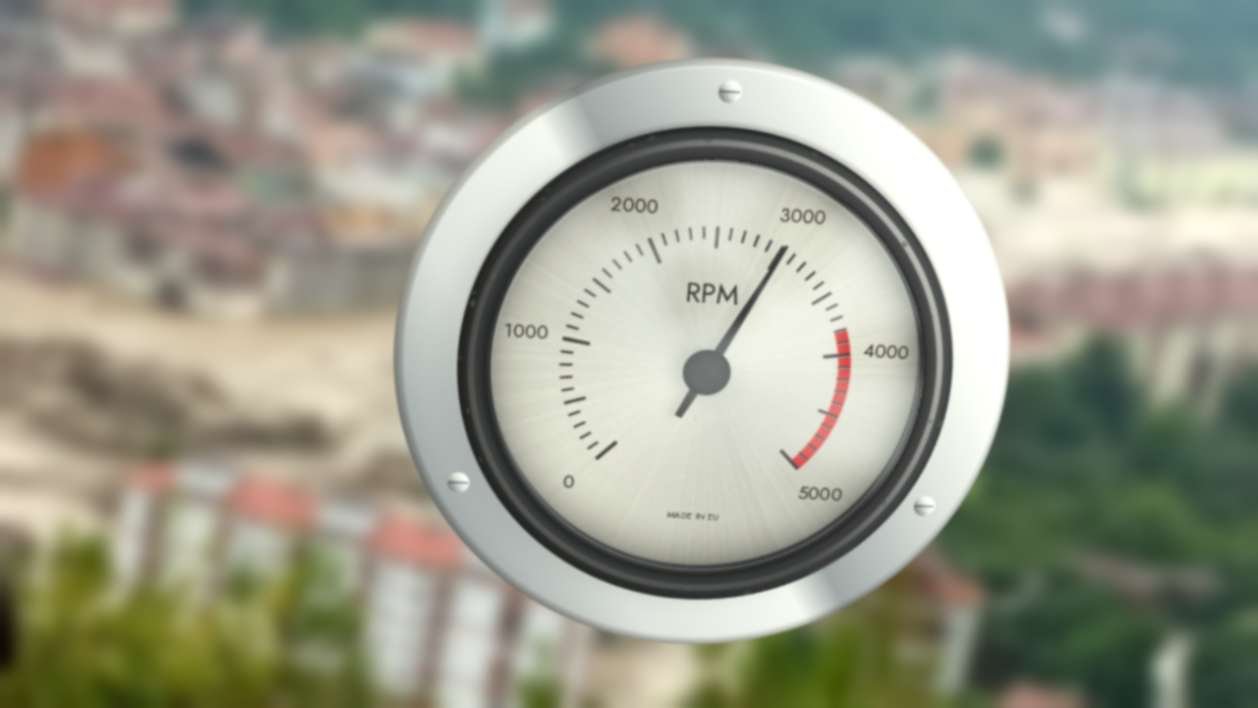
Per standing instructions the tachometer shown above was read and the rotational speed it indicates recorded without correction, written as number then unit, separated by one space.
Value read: 3000 rpm
